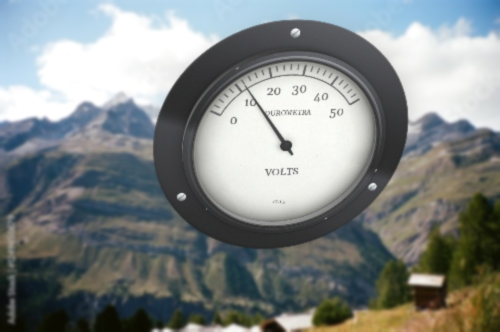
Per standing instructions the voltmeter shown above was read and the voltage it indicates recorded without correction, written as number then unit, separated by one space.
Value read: 12 V
